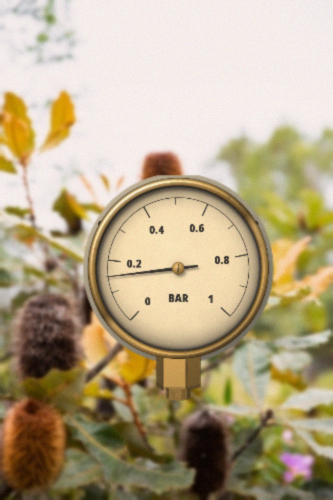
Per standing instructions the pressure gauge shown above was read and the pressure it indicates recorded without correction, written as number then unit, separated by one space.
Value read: 0.15 bar
